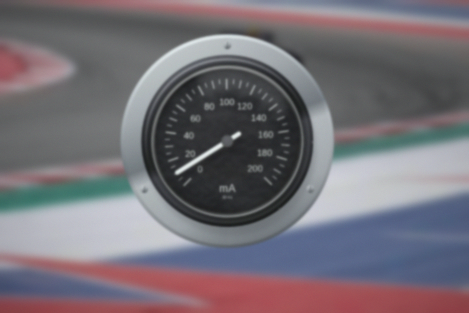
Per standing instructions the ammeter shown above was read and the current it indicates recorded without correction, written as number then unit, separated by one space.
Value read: 10 mA
